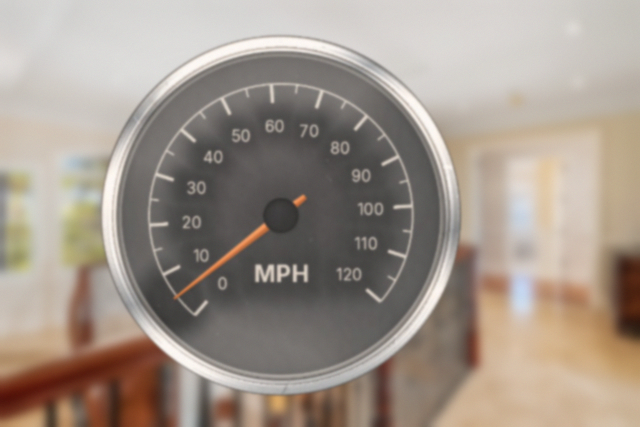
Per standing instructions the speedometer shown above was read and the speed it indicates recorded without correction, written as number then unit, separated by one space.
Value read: 5 mph
